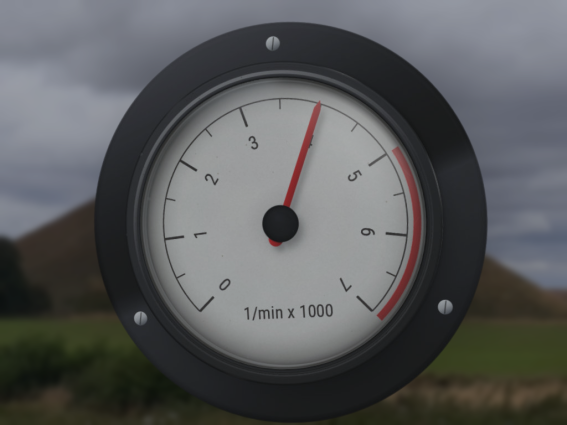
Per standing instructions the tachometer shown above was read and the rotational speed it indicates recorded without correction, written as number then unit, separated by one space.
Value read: 4000 rpm
